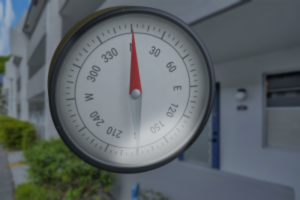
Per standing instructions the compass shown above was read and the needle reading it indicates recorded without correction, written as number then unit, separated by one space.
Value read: 0 °
